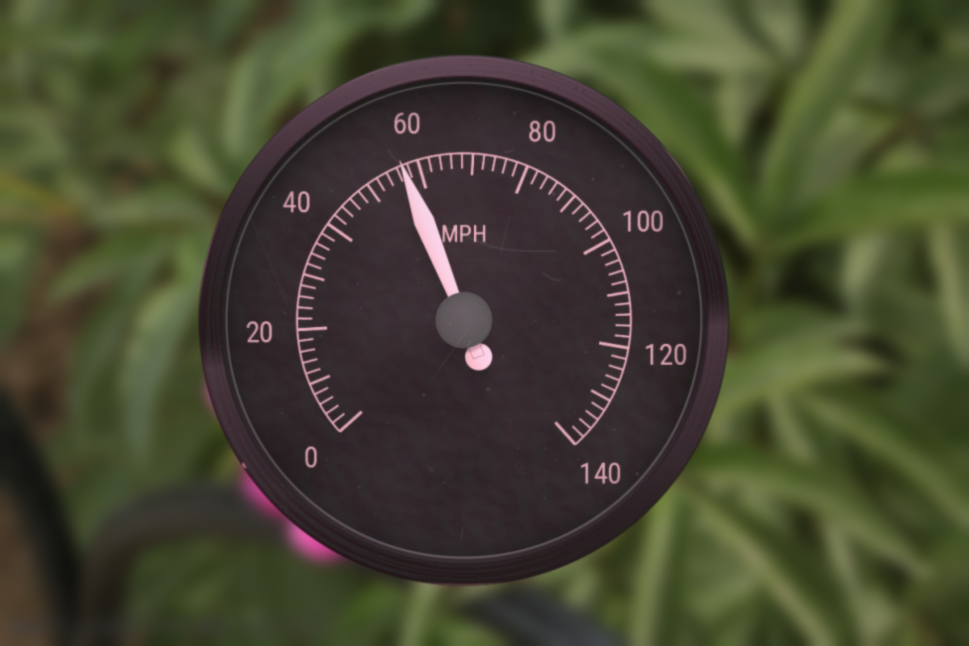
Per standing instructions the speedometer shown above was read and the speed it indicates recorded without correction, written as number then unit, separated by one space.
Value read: 57 mph
